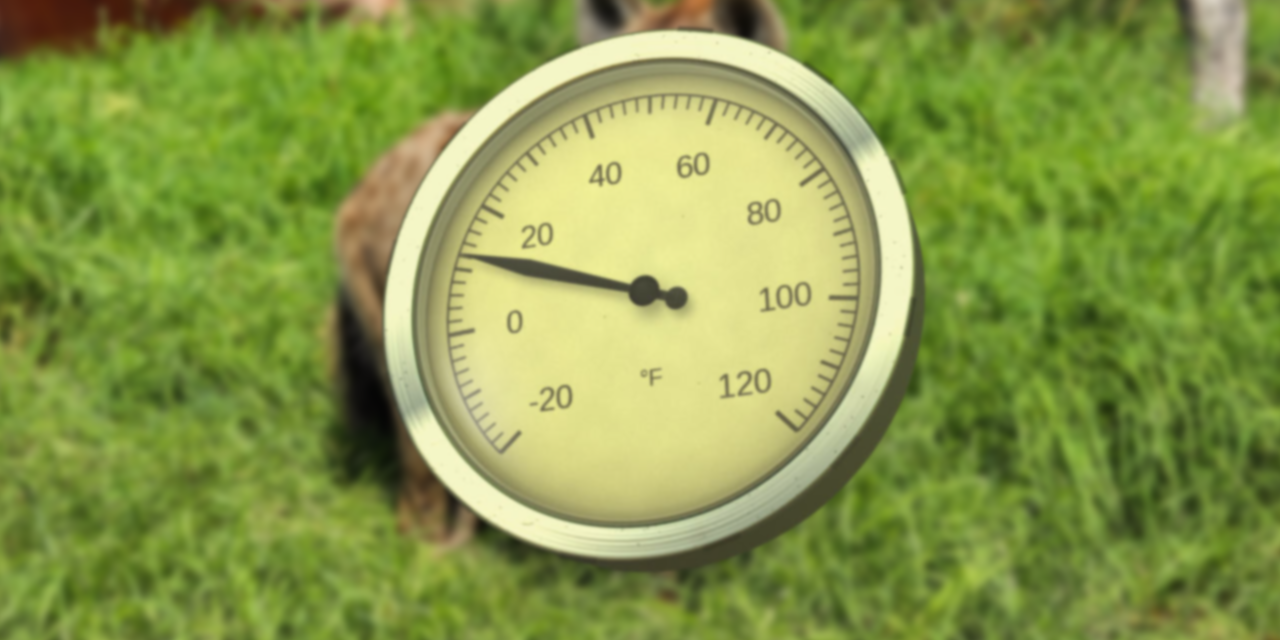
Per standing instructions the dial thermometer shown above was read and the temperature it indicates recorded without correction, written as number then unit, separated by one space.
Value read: 12 °F
